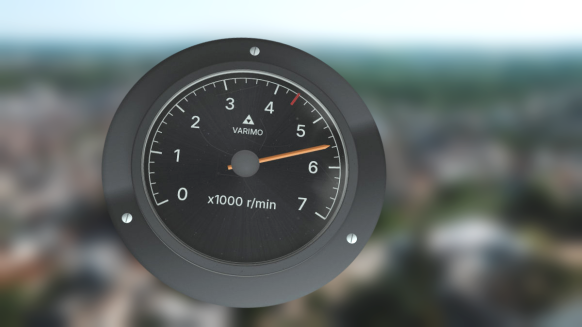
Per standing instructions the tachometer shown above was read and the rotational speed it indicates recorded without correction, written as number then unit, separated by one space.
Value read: 5600 rpm
